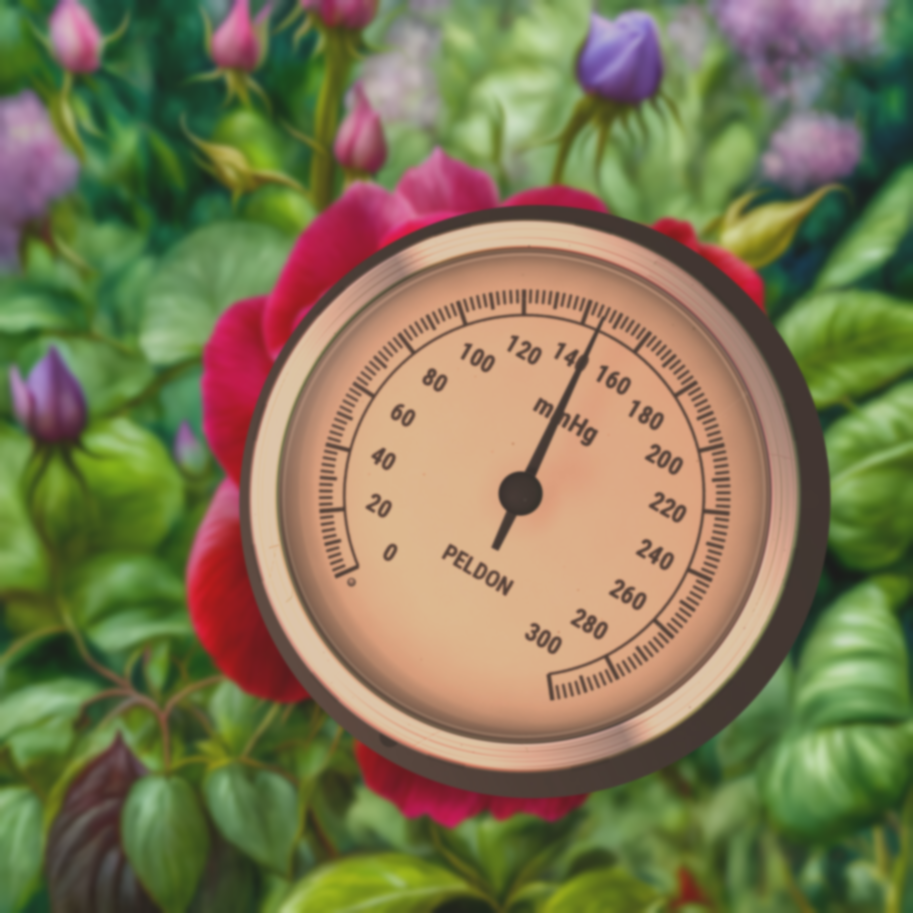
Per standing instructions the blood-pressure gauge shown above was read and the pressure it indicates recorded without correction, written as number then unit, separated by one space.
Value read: 146 mmHg
